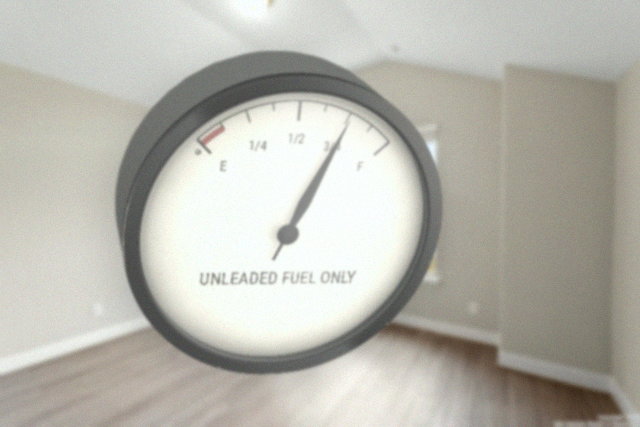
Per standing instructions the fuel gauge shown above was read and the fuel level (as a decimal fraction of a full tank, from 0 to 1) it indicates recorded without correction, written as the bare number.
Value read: 0.75
